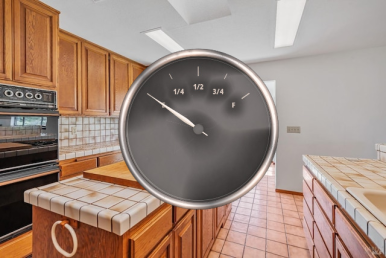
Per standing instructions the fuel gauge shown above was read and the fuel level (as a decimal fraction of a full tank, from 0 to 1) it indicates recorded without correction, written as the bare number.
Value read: 0
